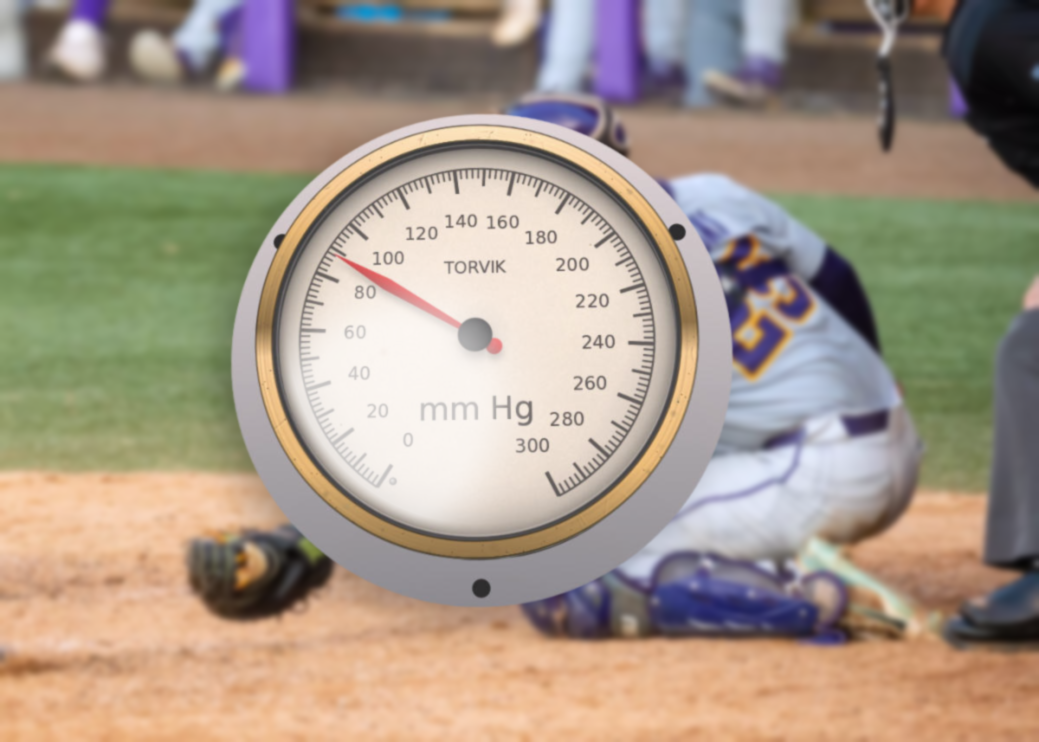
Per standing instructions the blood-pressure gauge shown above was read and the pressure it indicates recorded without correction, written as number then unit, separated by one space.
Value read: 88 mmHg
